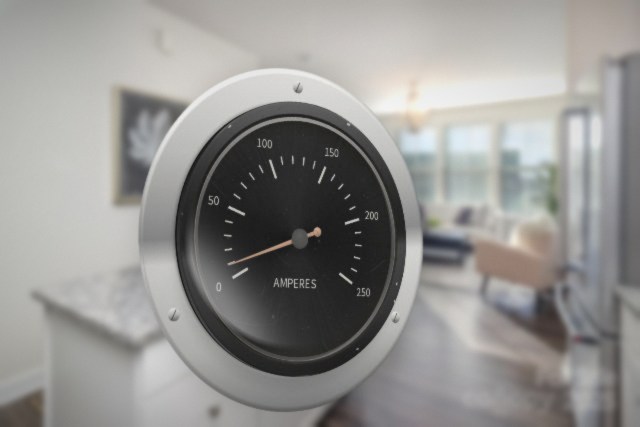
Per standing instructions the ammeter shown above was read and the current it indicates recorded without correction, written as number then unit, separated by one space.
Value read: 10 A
